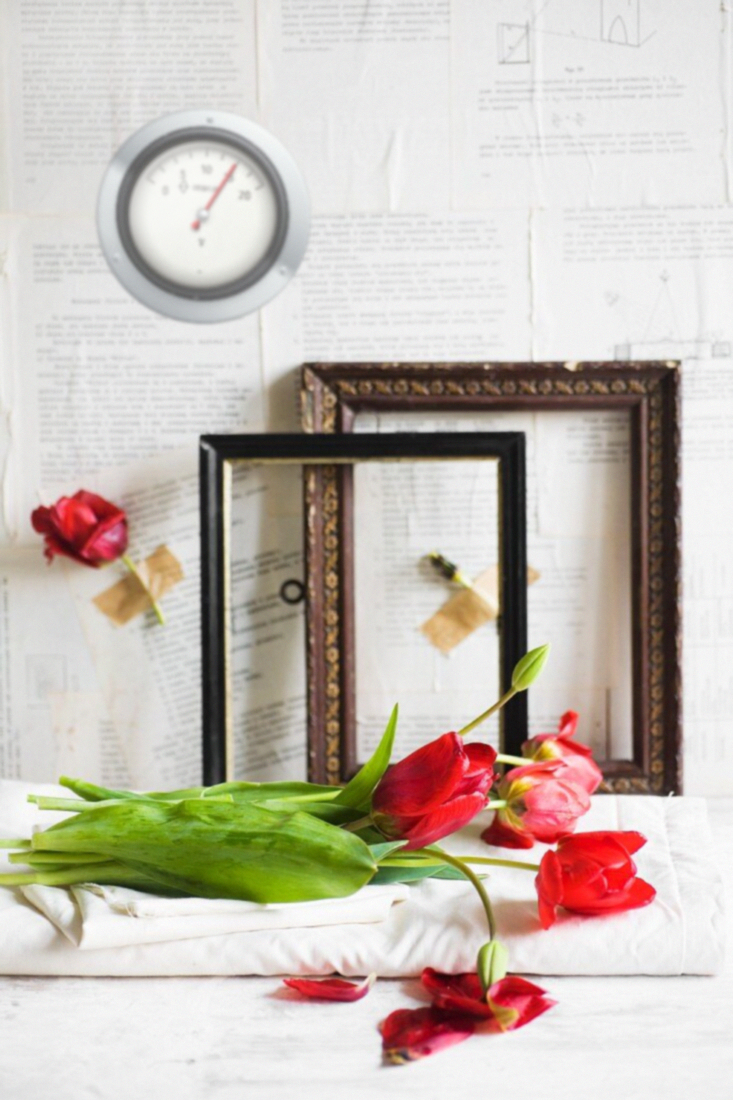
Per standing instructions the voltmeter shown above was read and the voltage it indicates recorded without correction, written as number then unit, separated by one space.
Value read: 15 V
